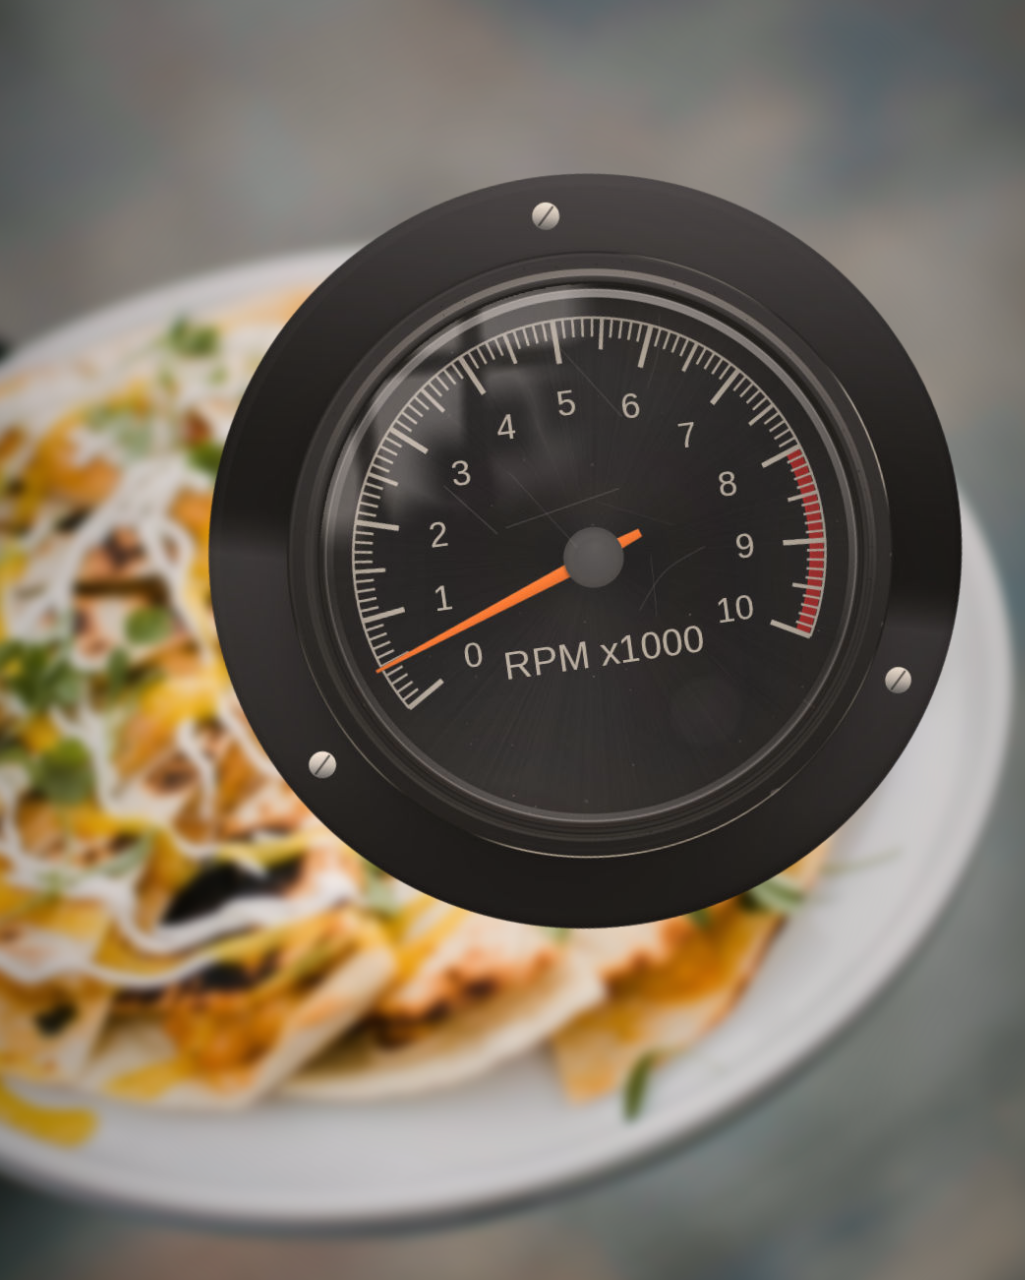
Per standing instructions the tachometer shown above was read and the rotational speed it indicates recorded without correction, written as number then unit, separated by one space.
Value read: 500 rpm
